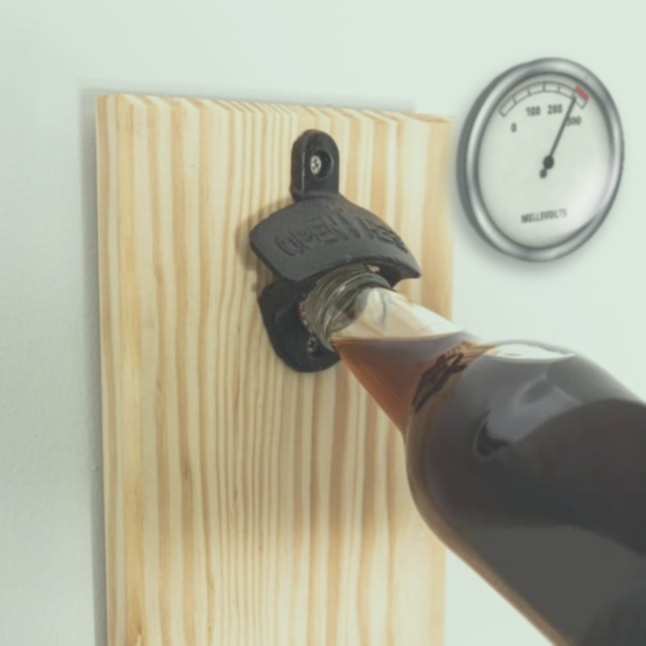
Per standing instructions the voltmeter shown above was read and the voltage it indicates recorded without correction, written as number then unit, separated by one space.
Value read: 250 mV
